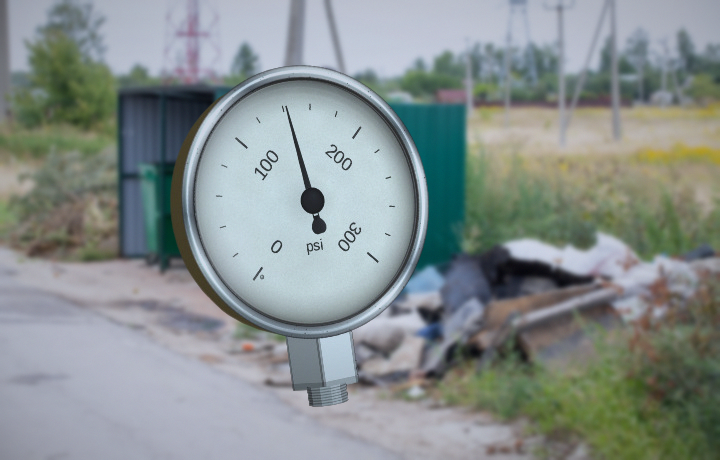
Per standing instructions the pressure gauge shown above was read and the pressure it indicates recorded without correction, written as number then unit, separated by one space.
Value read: 140 psi
